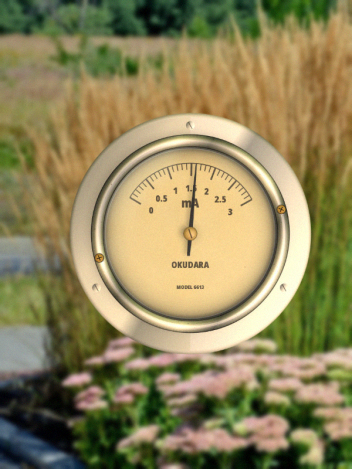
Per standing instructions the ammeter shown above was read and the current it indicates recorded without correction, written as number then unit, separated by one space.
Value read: 1.6 mA
